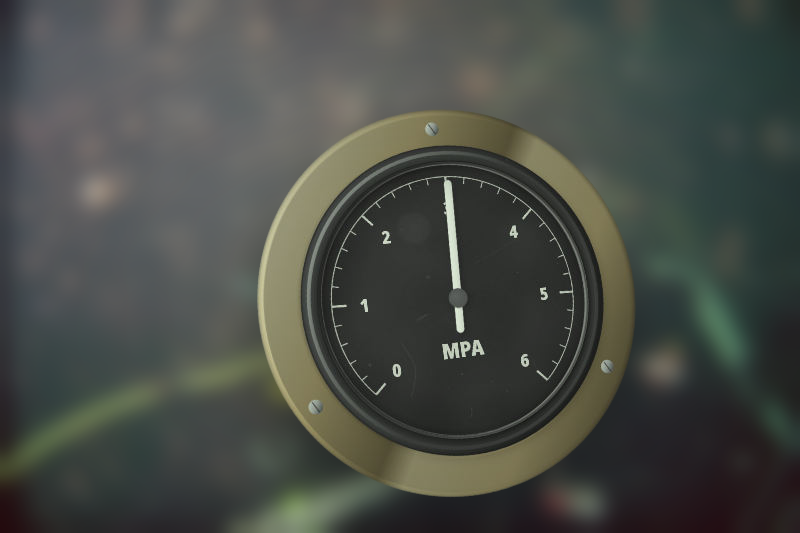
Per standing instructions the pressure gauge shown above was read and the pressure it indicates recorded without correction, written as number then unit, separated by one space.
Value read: 3 MPa
